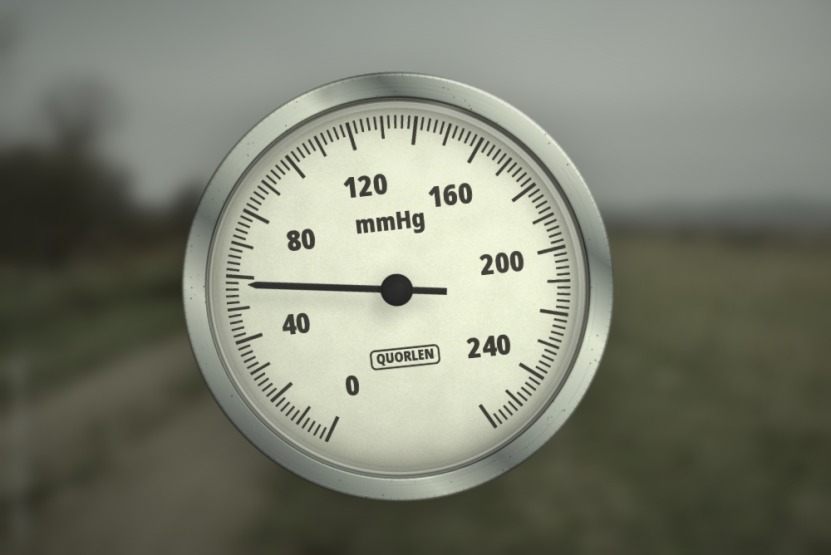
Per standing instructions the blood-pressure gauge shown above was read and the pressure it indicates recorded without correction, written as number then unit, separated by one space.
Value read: 58 mmHg
